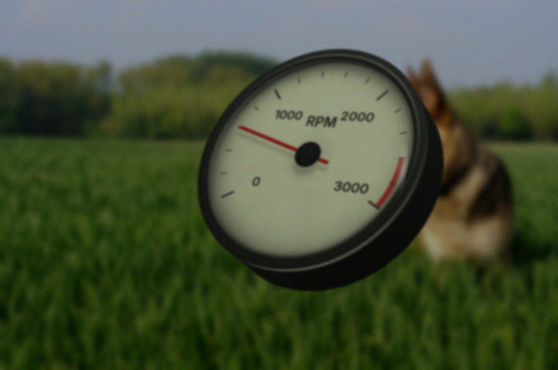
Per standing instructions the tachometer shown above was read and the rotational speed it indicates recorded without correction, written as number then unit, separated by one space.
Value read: 600 rpm
